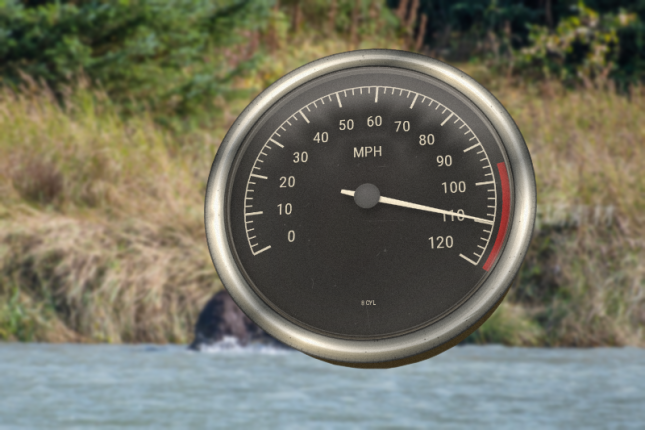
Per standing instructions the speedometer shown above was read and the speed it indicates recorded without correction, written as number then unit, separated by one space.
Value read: 110 mph
